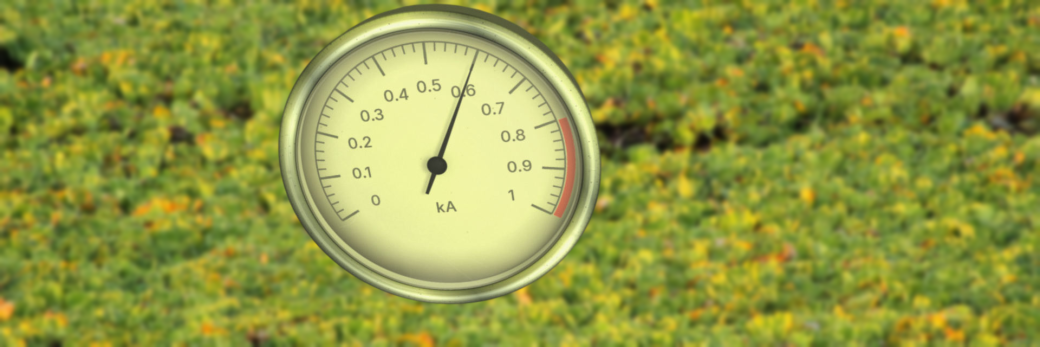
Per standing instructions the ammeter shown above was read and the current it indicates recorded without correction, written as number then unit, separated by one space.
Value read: 0.6 kA
